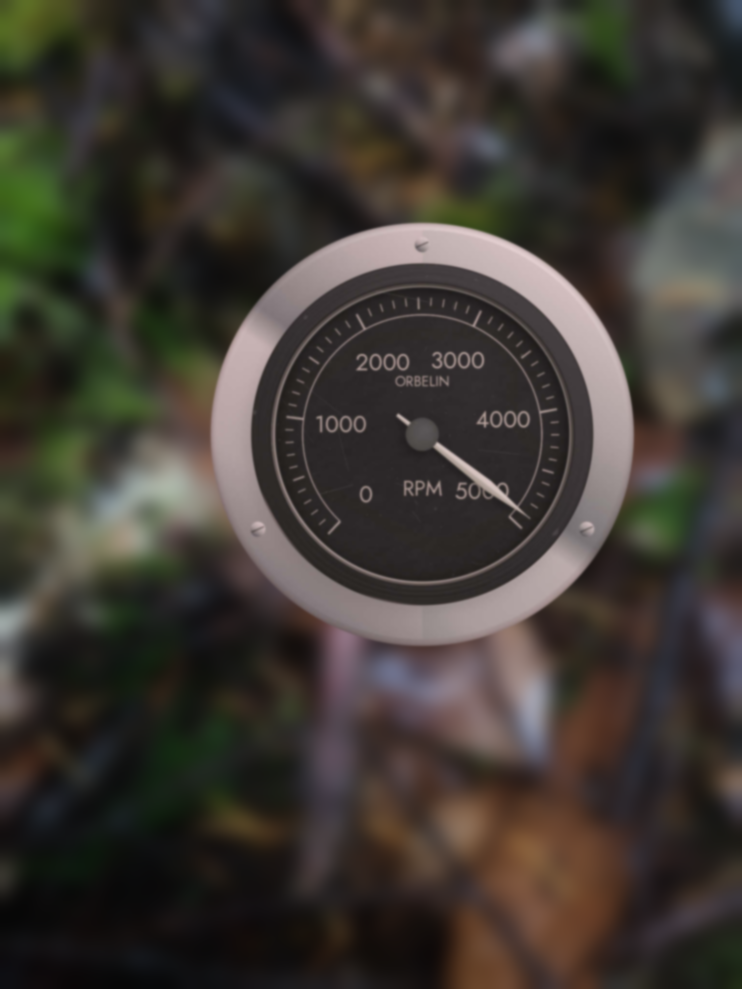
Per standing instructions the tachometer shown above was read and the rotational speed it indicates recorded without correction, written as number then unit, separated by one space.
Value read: 4900 rpm
